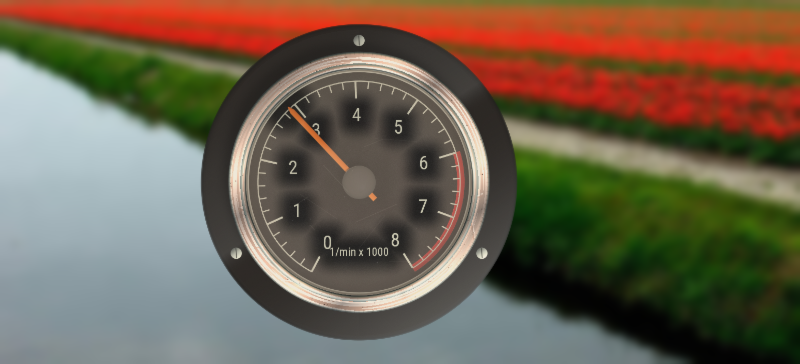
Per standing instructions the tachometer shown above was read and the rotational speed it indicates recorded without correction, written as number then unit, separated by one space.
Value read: 2900 rpm
